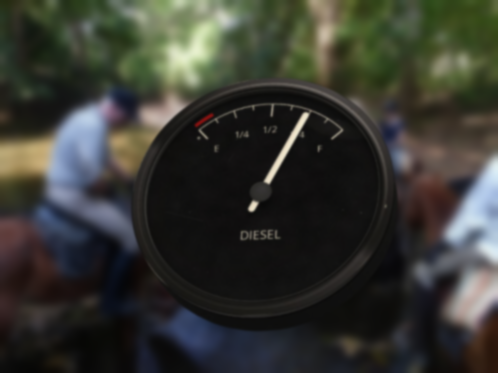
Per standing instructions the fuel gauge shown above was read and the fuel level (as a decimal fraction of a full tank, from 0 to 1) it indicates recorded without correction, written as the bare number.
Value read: 0.75
